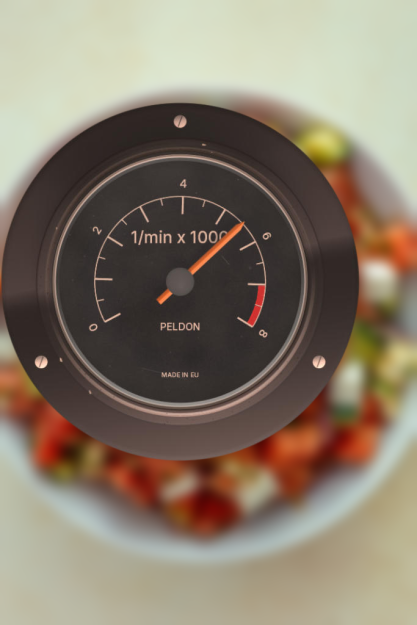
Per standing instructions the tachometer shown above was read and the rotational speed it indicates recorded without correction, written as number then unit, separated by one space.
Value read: 5500 rpm
